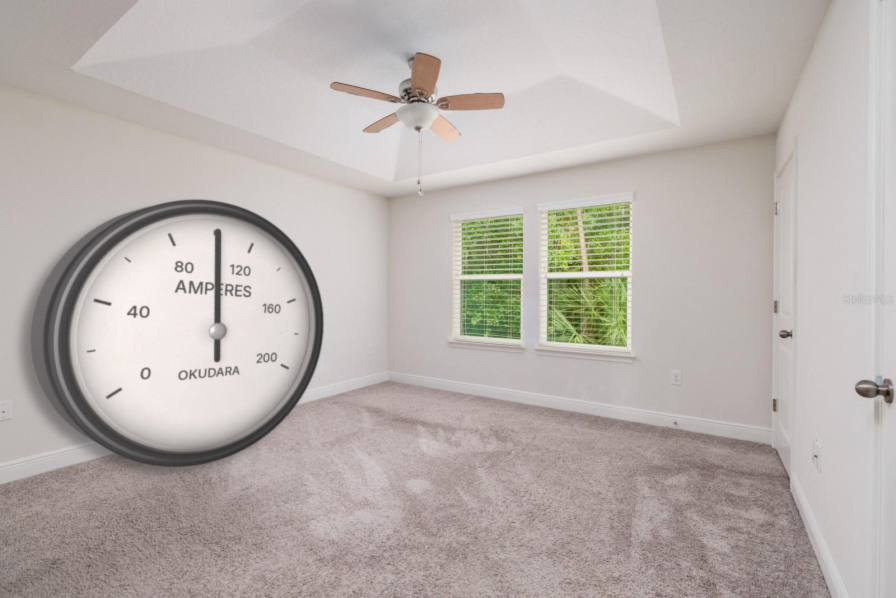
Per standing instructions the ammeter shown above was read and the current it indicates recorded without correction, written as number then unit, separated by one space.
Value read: 100 A
